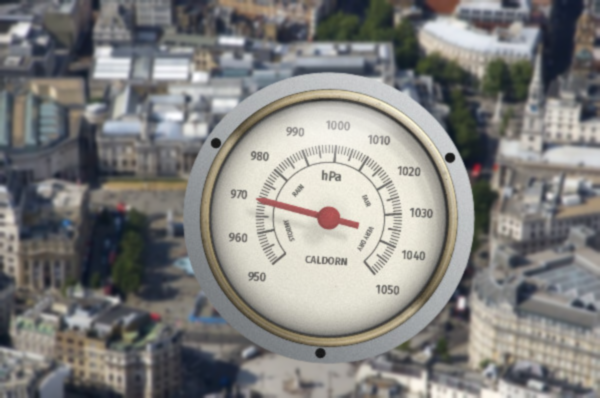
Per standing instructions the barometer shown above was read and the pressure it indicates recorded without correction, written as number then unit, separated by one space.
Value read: 970 hPa
